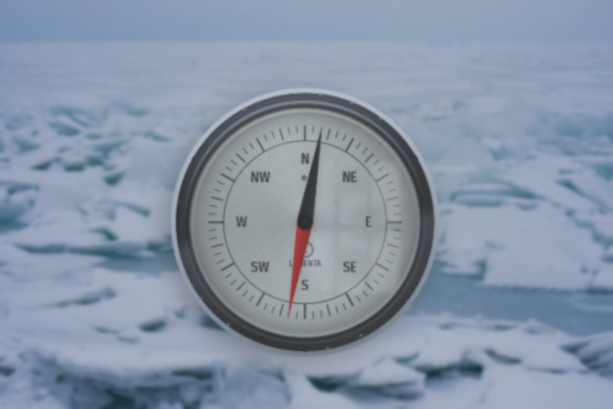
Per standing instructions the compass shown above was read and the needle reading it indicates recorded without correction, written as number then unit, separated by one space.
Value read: 190 °
